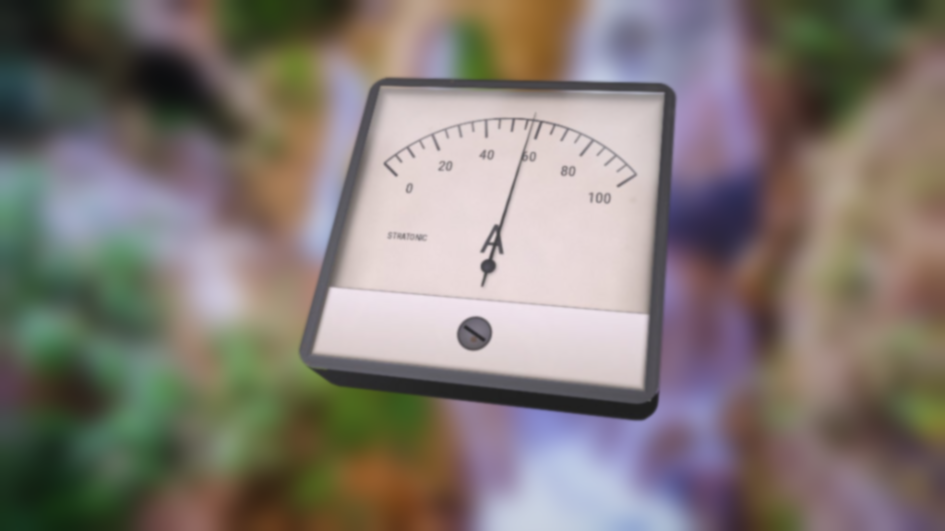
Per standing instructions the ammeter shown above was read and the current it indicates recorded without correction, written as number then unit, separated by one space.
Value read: 57.5 A
